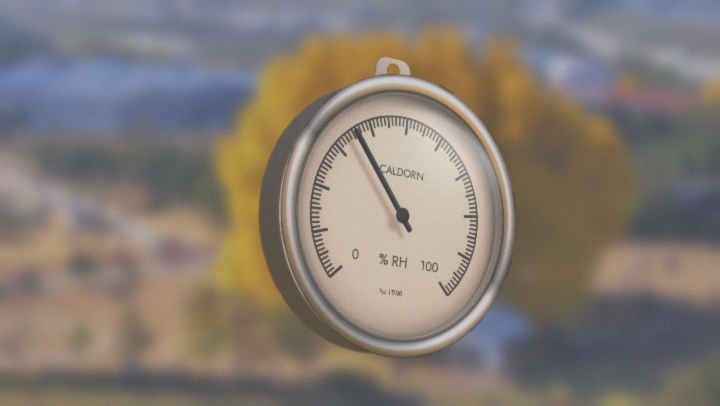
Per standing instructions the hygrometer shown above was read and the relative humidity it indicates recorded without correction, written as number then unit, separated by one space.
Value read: 35 %
